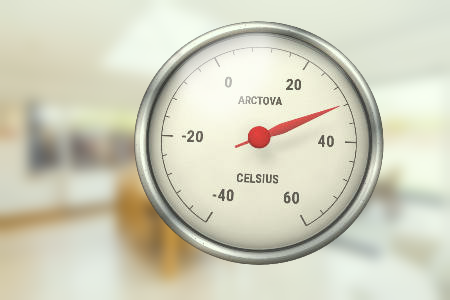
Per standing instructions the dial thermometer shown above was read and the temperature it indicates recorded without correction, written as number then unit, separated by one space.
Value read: 32 °C
